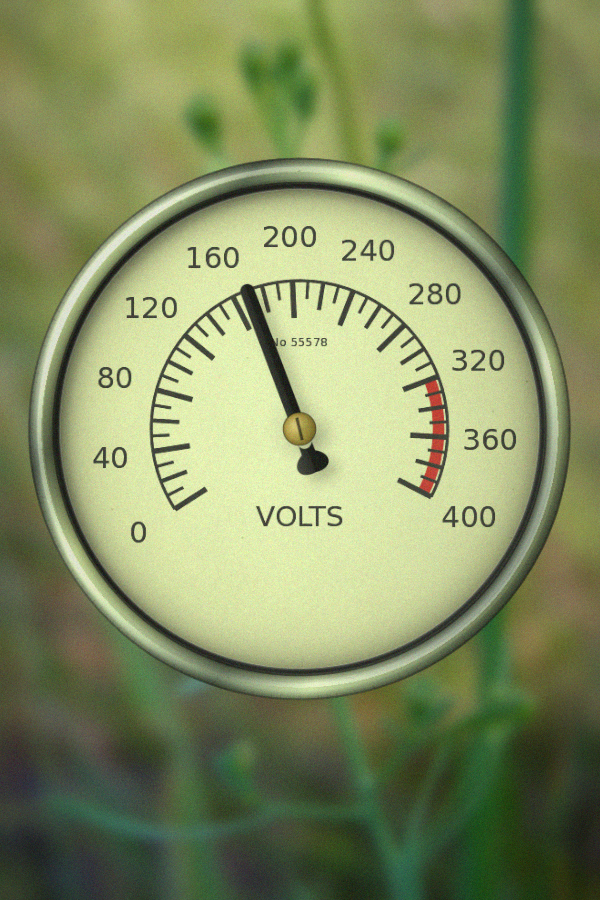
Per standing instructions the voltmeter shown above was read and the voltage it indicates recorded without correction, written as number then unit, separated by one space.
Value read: 170 V
